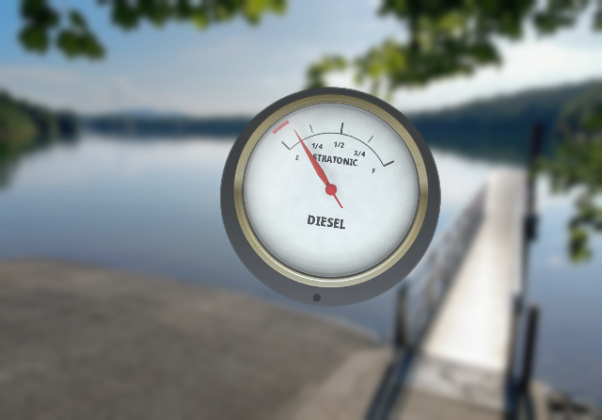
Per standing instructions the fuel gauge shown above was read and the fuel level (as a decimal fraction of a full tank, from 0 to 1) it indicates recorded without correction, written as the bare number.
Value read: 0.125
